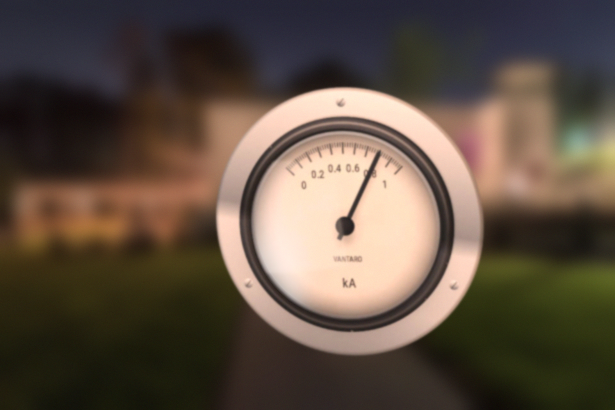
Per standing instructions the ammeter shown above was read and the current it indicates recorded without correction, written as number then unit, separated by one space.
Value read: 0.8 kA
